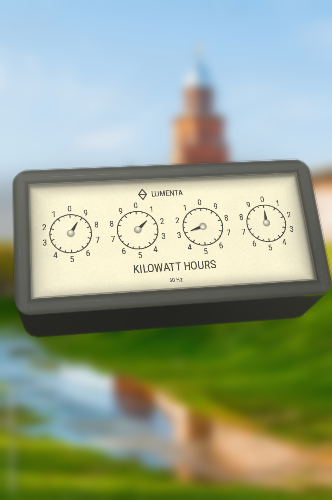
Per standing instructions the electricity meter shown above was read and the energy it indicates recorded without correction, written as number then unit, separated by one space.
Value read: 9130 kWh
